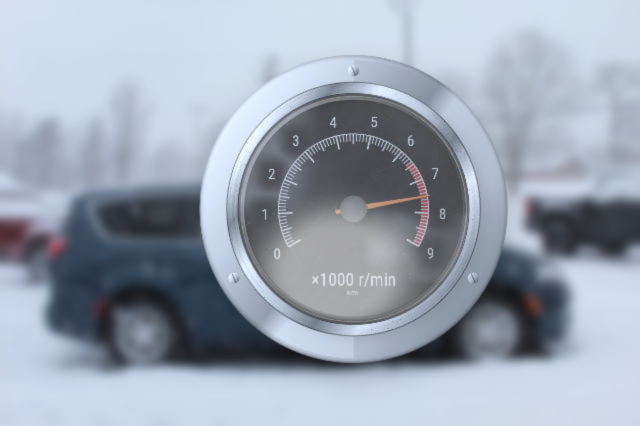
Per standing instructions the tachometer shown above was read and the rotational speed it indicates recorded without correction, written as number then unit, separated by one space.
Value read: 7500 rpm
